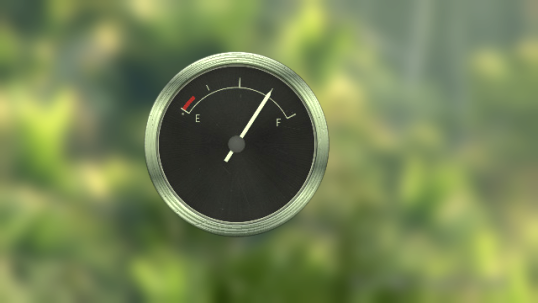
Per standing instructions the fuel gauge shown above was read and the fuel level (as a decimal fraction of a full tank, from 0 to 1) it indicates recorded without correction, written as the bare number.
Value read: 0.75
